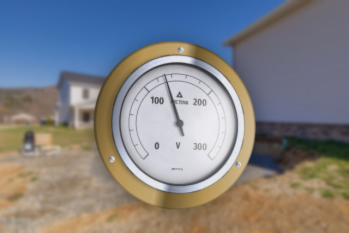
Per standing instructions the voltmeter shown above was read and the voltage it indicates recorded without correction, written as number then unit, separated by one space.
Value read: 130 V
